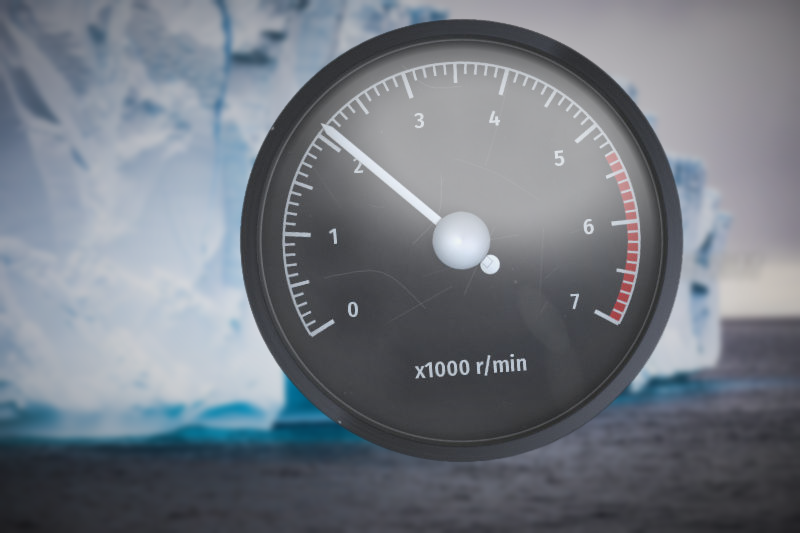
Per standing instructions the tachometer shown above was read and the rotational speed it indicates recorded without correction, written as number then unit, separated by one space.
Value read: 2100 rpm
